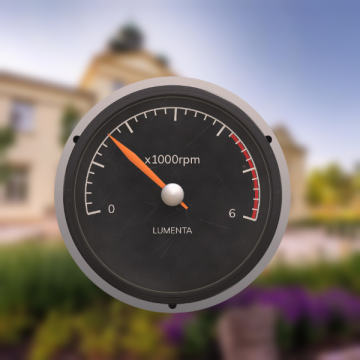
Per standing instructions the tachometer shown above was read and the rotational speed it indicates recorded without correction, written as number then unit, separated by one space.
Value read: 1600 rpm
